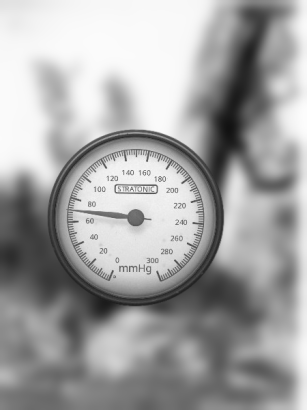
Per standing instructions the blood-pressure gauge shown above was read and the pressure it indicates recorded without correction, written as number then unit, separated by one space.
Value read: 70 mmHg
